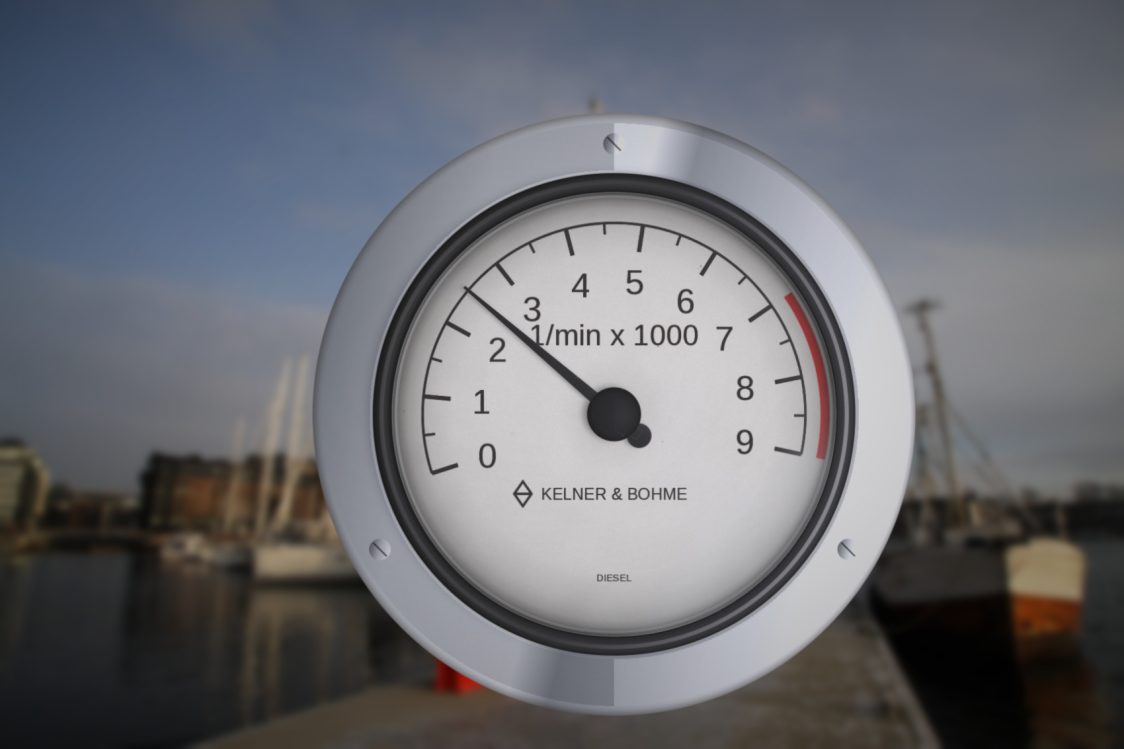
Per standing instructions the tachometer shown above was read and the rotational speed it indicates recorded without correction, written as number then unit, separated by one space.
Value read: 2500 rpm
